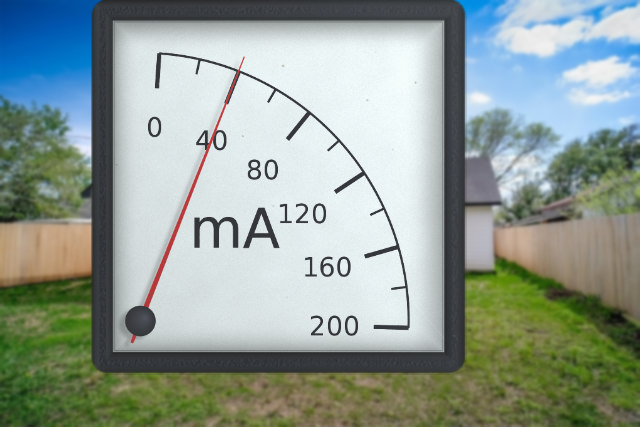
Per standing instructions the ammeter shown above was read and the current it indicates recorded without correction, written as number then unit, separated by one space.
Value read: 40 mA
